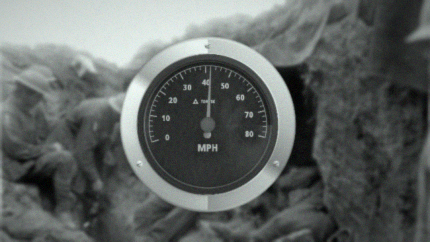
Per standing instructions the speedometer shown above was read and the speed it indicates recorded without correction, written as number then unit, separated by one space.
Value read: 42 mph
